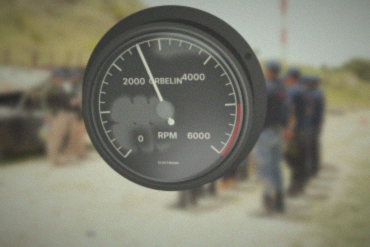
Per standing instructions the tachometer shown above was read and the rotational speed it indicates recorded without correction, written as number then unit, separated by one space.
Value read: 2600 rpm
